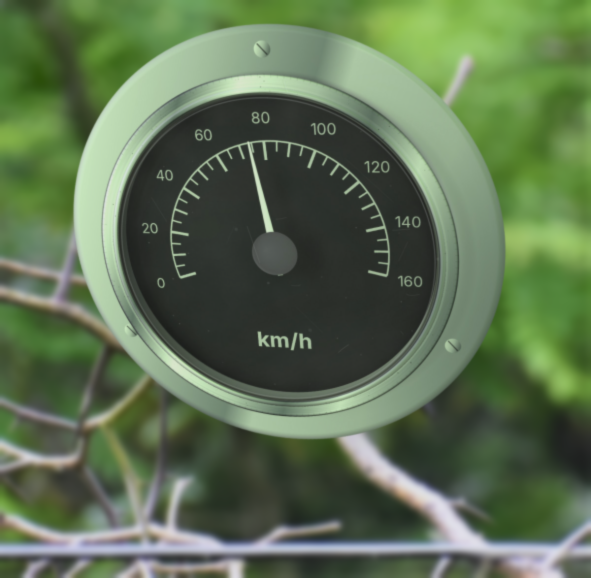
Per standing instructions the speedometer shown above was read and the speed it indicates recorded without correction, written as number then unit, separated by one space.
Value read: 75 km/h
